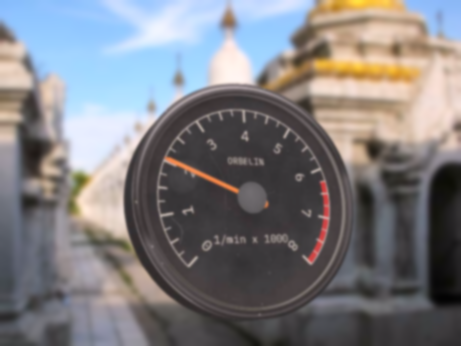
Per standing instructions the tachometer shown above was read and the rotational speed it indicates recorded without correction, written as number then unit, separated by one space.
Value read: 2000 rpm
